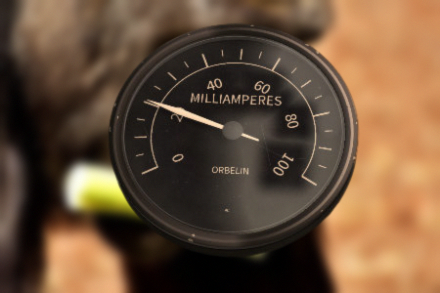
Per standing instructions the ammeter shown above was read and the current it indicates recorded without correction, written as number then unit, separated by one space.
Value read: 20 mA
